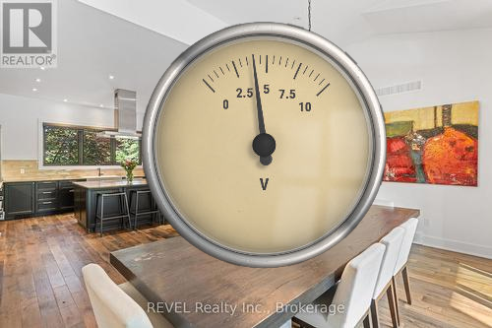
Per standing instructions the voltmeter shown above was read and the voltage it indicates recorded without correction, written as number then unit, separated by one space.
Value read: 4 V
